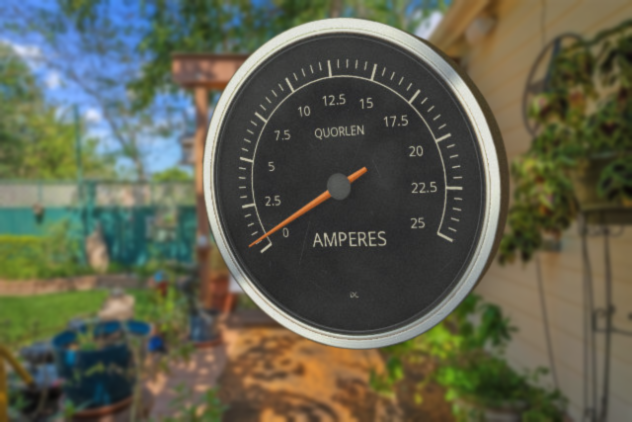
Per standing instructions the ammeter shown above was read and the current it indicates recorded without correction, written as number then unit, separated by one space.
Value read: 0.5 A
